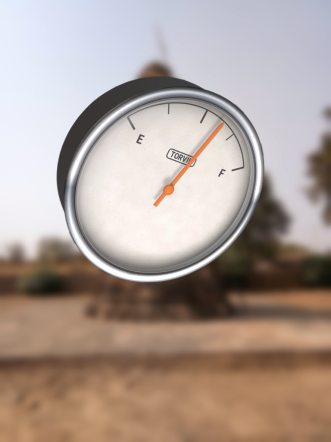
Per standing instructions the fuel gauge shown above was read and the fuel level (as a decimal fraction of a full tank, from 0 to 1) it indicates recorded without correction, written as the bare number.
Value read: 0.625
